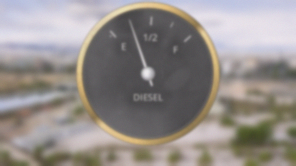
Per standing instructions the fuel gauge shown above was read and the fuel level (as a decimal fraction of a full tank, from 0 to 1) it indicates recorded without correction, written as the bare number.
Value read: 0.25
